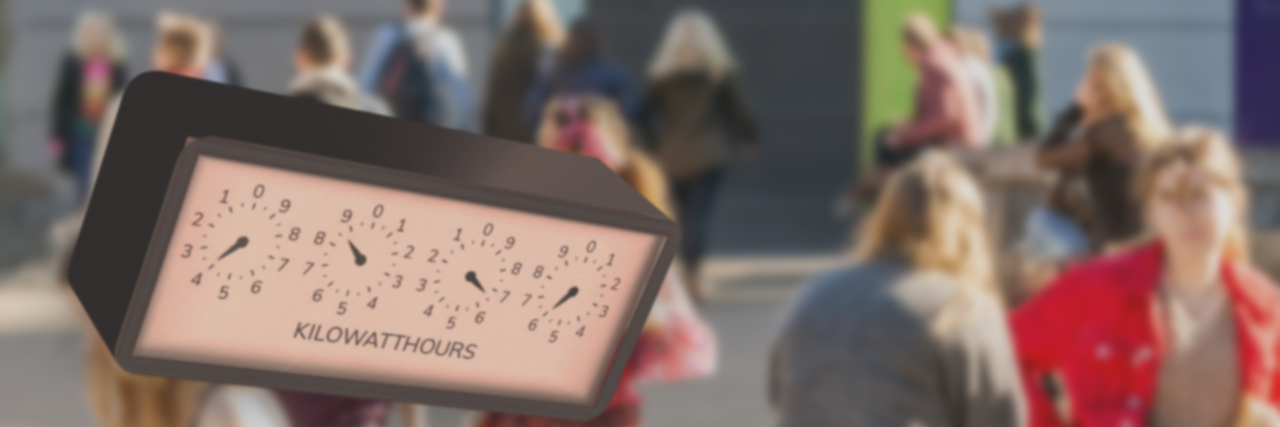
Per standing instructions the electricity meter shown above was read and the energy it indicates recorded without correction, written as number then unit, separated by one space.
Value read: 3866 kWh
